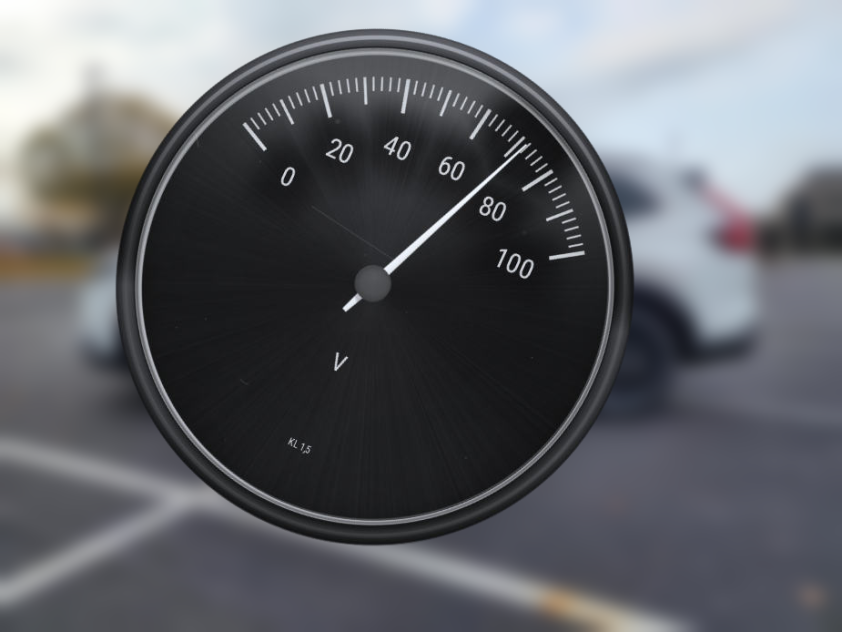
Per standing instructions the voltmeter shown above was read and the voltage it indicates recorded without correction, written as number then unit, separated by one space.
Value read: 72 V
